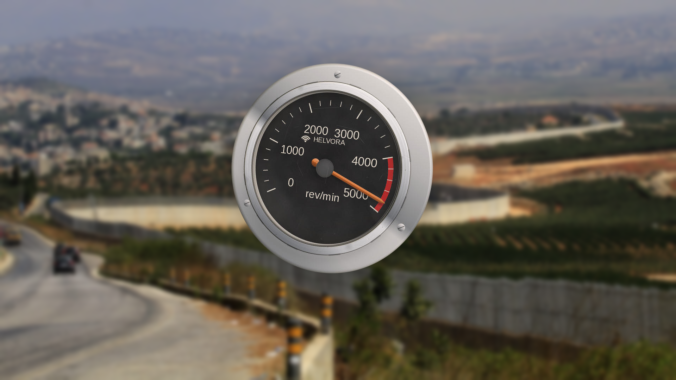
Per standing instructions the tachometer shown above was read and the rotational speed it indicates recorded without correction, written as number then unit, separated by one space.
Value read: 4800 rpm
